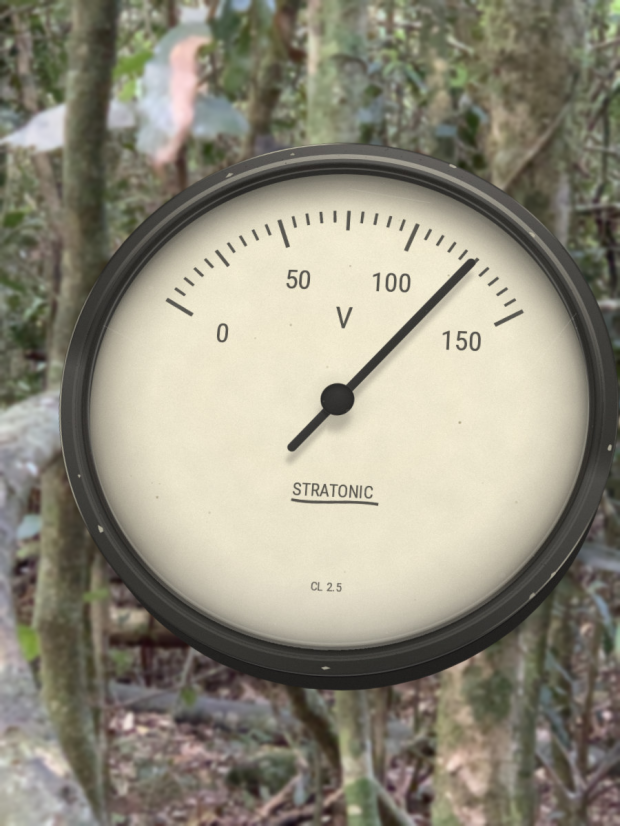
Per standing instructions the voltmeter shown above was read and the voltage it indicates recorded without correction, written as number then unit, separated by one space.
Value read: 125 V
